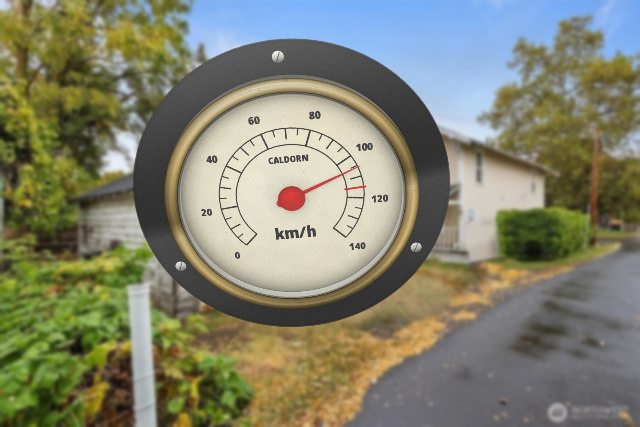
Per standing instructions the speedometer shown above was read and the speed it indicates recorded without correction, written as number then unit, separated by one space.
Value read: 105 km/h
